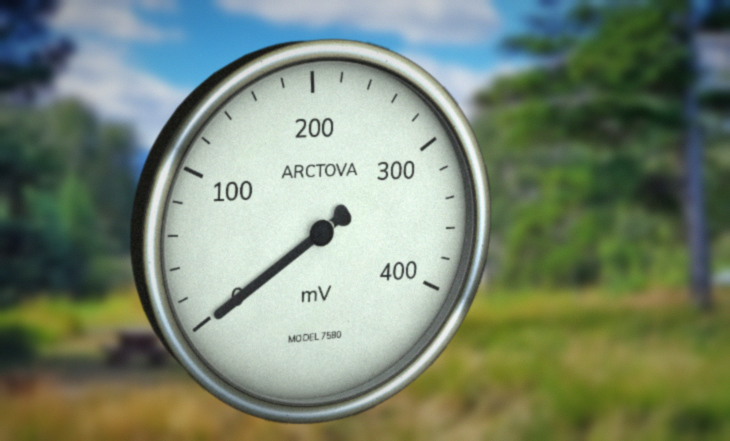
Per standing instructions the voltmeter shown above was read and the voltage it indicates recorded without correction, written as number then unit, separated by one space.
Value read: 0 mV
